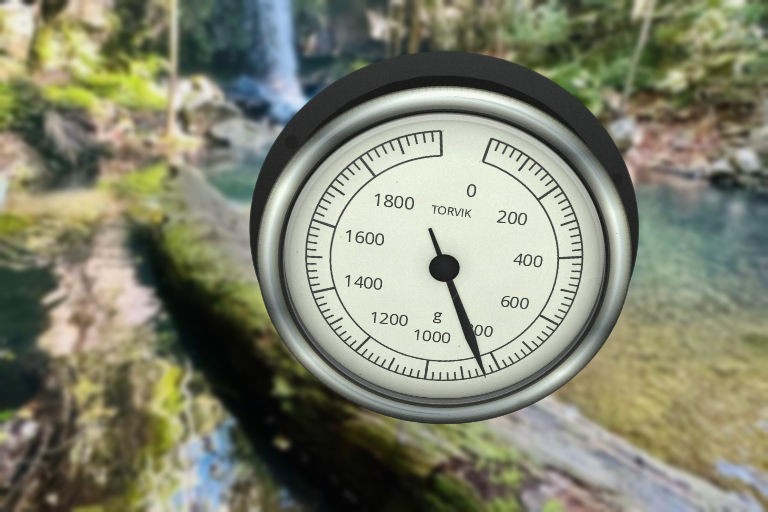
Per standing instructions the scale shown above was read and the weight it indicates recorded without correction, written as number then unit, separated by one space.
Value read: 840 g
